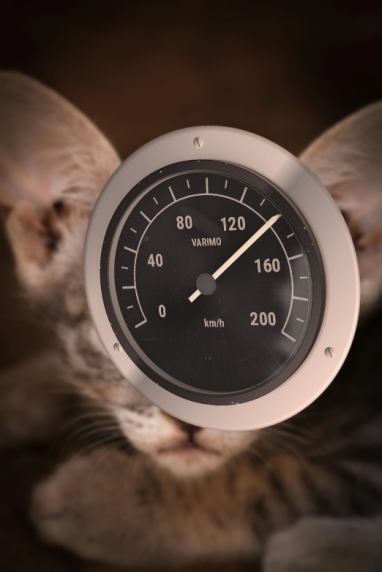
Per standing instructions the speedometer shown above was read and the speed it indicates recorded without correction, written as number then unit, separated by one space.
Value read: 140 km/h
